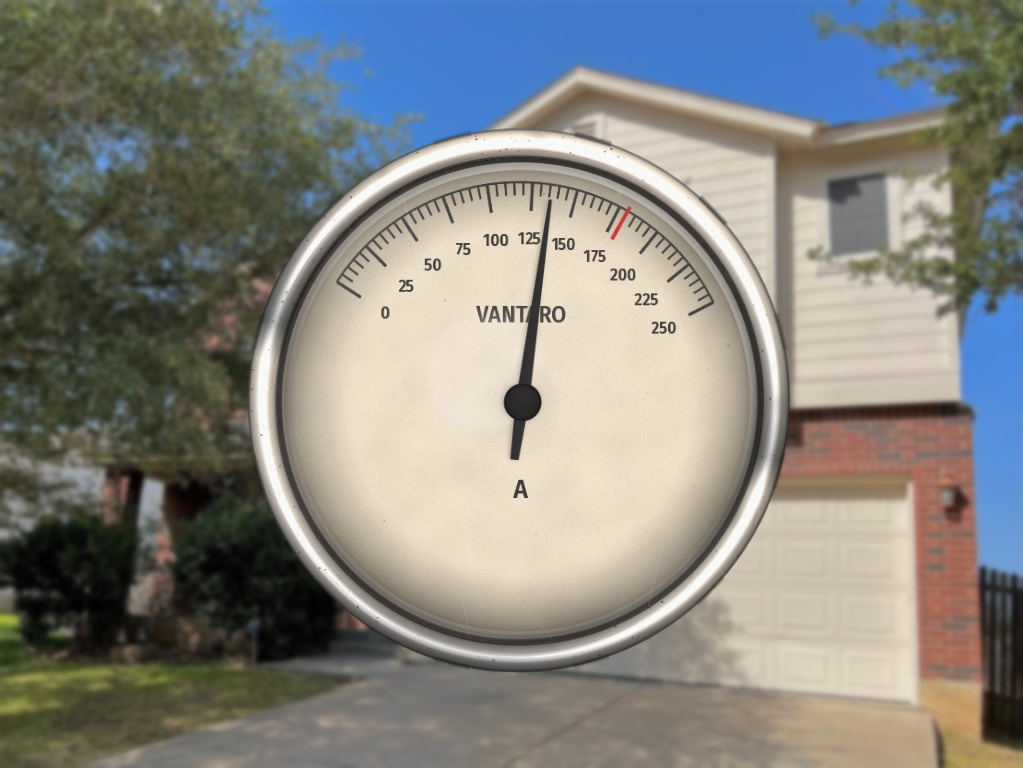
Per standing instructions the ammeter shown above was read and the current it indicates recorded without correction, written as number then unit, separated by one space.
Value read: 135 A
